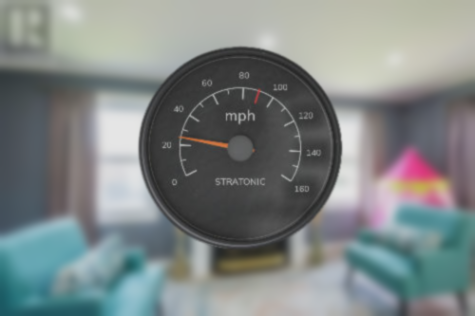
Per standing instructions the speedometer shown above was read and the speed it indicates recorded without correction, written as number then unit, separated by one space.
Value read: 25 mph
